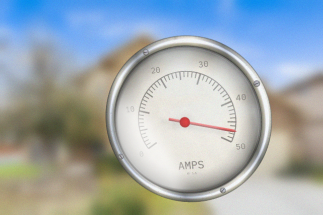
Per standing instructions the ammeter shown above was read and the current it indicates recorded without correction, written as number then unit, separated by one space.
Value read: 47 A
